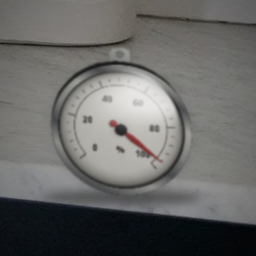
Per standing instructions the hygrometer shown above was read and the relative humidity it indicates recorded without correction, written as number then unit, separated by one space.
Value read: 96 %
